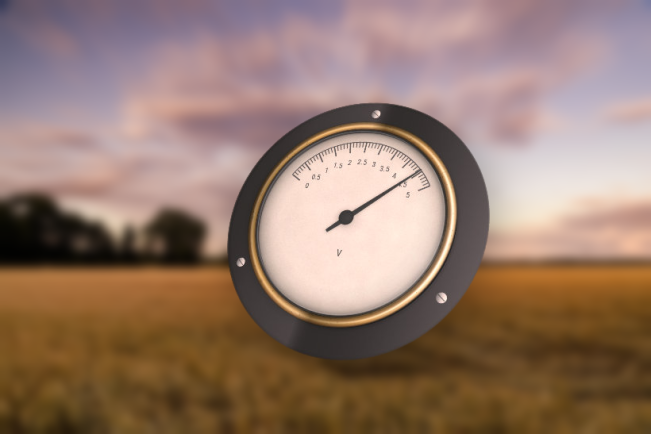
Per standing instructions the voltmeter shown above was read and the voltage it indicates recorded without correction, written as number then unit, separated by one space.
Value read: 4.5 V
